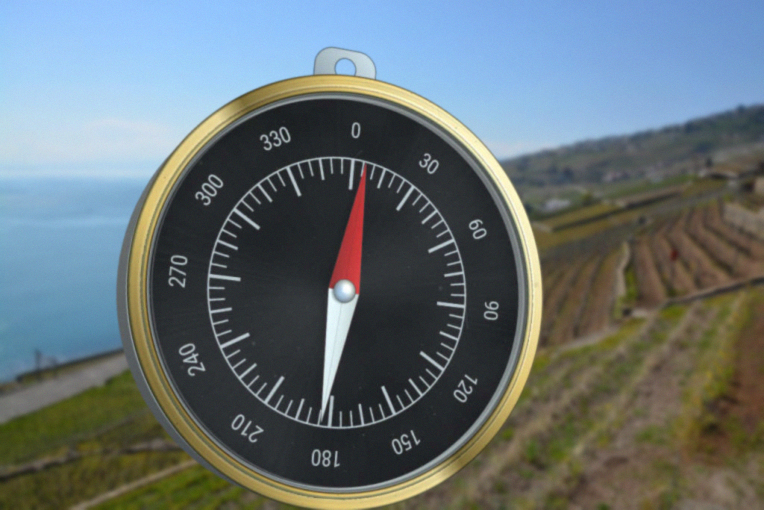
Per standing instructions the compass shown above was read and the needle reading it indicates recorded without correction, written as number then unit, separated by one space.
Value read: 5 °
